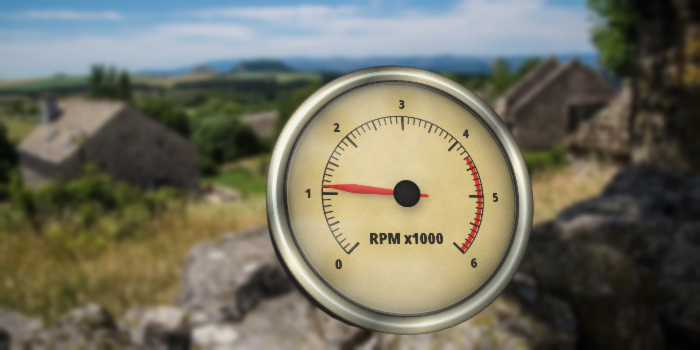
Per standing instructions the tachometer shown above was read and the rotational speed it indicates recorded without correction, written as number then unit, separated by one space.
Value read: 1100 rpm
